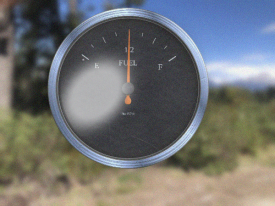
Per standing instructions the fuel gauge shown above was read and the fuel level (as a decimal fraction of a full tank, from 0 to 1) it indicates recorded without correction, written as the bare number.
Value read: 0.5
